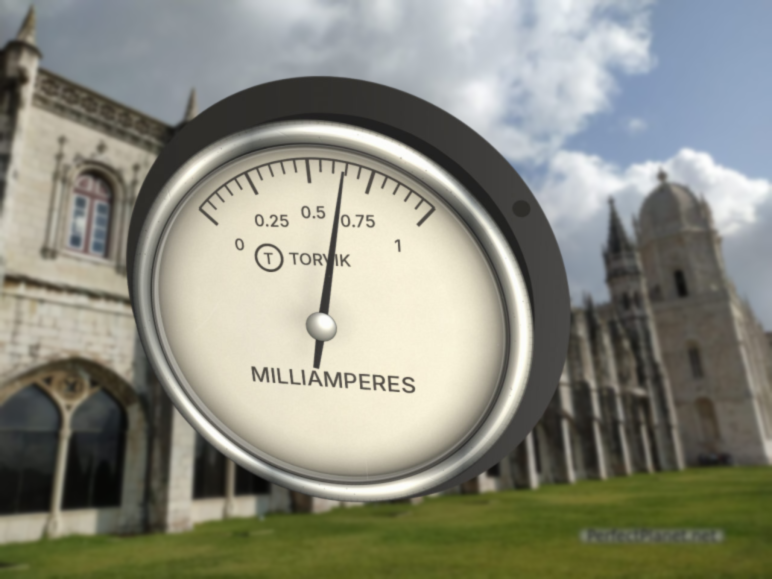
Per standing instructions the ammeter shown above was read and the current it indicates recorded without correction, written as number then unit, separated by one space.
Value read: 0.65 mA
